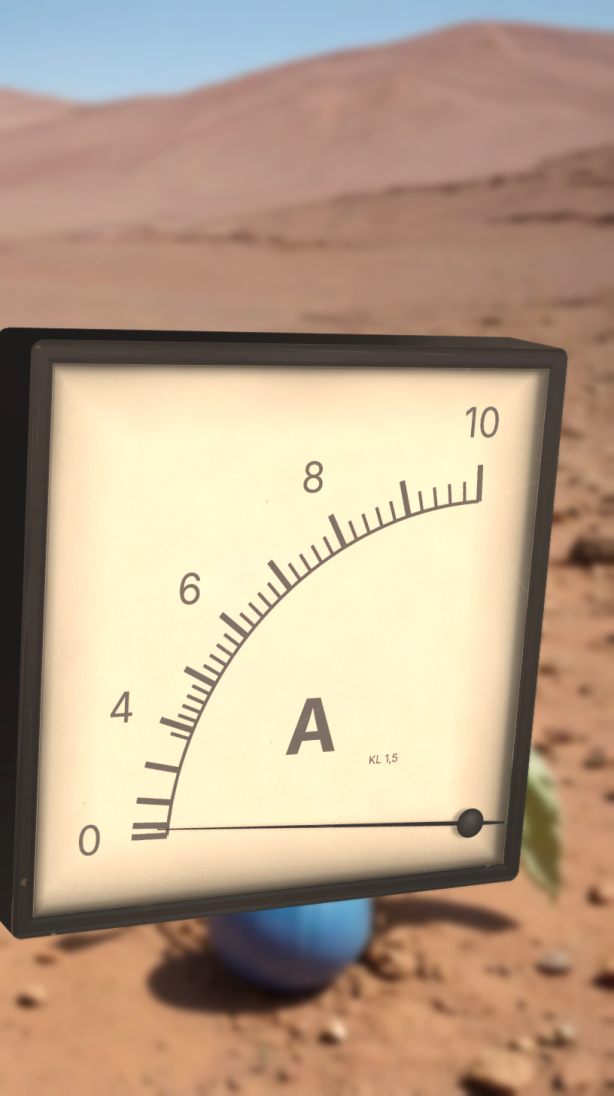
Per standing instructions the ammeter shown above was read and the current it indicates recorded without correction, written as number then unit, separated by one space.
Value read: 1 A
